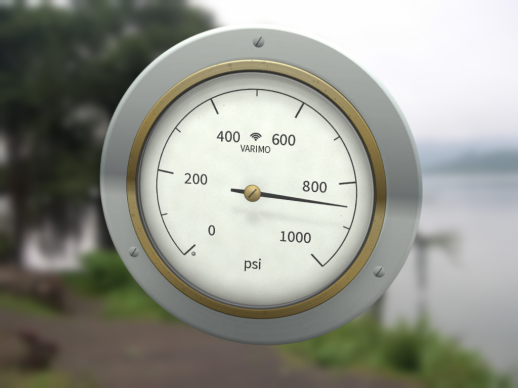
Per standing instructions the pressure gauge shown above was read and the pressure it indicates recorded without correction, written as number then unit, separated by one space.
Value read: 850 psi
